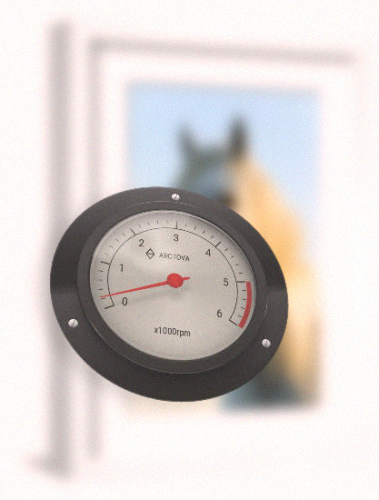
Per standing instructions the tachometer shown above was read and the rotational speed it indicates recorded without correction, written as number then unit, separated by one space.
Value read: 200 rpm
